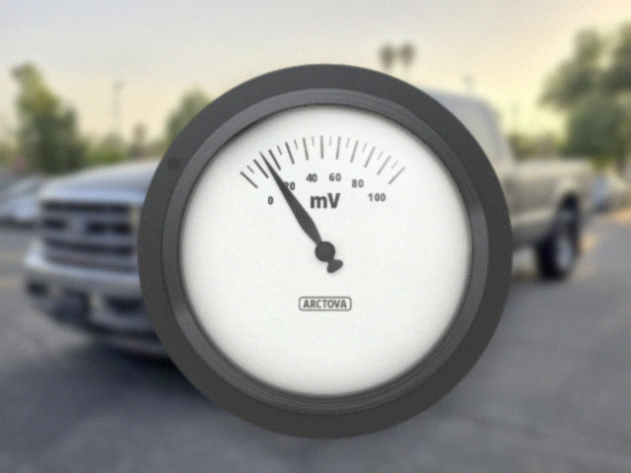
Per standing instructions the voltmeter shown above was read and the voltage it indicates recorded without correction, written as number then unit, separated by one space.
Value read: 15 mV
